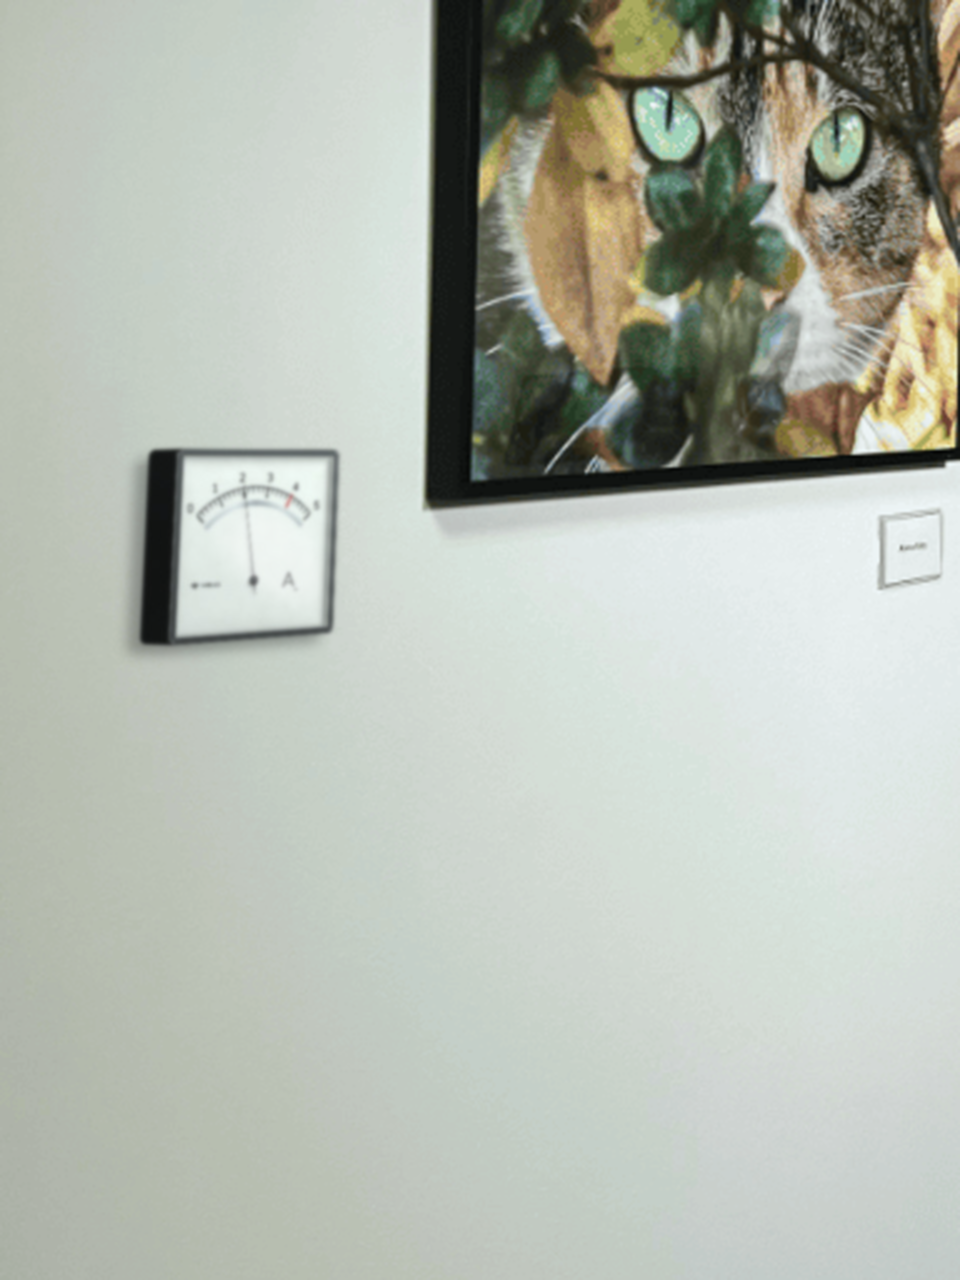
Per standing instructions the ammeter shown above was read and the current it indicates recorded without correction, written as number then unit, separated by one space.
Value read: 2 A
